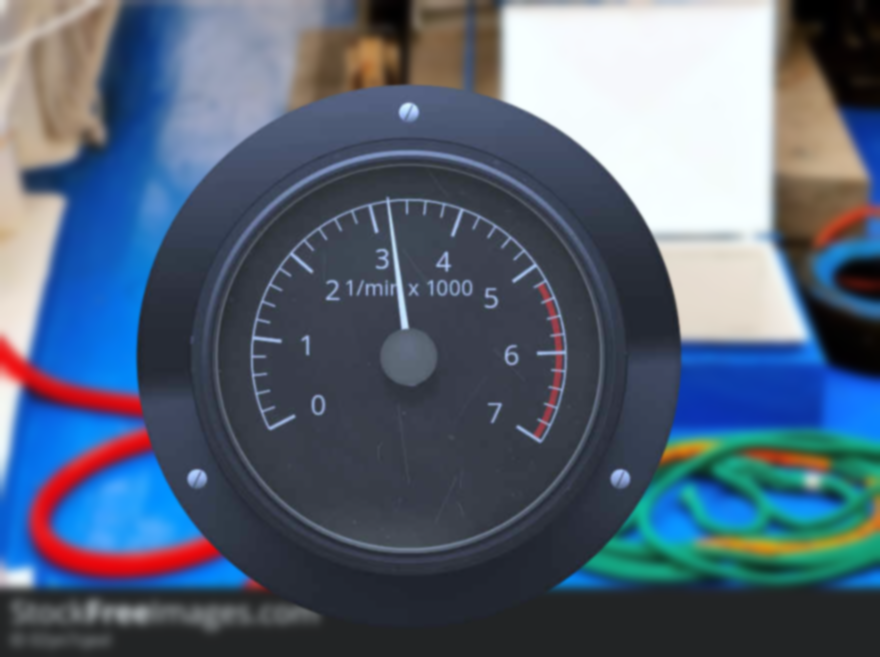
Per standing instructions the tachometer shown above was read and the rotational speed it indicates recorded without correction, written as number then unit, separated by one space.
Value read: 3200 rpm
